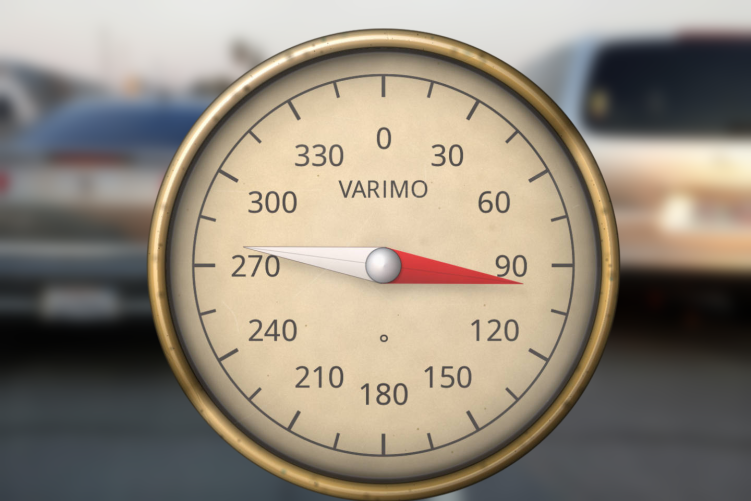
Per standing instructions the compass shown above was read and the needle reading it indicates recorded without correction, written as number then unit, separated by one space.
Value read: 97.5 °
